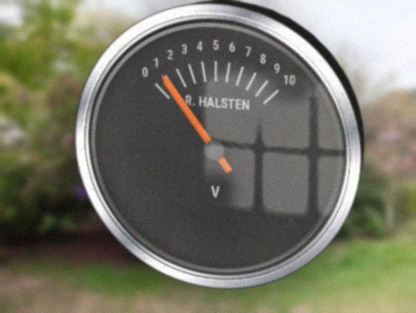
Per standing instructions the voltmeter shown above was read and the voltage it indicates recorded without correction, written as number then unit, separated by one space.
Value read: 1 V
